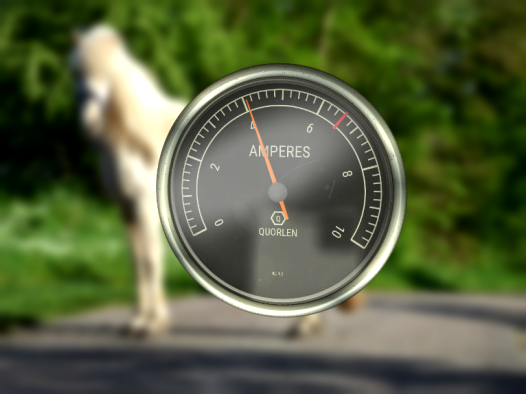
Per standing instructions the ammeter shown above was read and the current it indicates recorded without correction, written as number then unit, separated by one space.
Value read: 4.1 A
